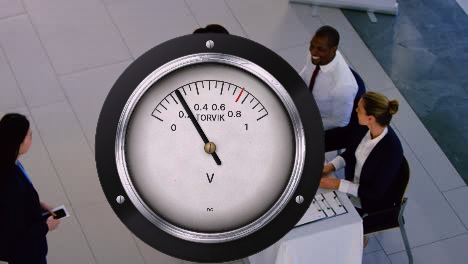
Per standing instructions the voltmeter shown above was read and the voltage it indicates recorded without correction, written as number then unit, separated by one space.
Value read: 0.25 V
